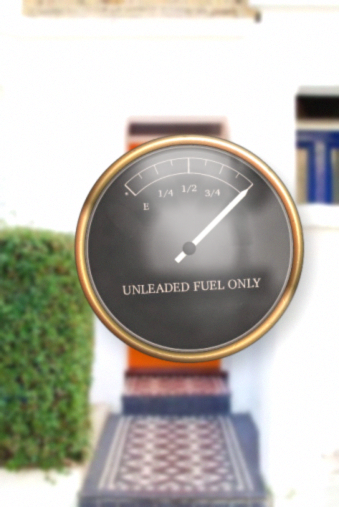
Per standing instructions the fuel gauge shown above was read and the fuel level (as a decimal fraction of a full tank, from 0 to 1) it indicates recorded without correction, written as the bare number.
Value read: 1
